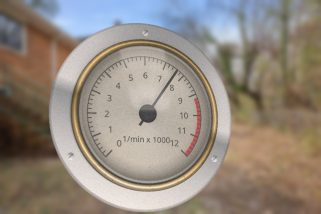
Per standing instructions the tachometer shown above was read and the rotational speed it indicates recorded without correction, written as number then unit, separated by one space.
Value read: 7600 rpm
